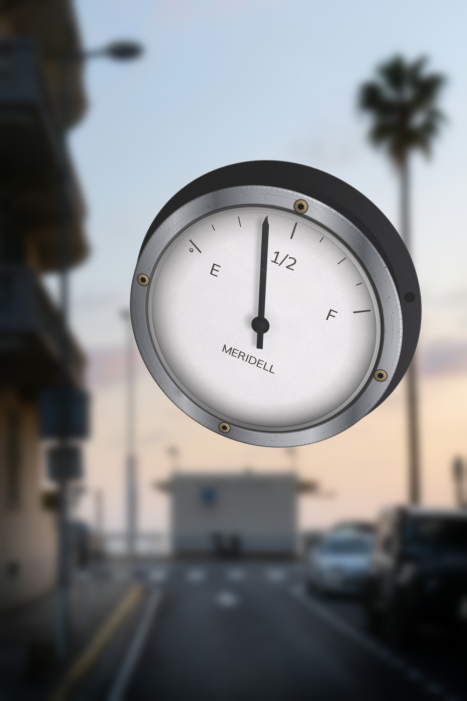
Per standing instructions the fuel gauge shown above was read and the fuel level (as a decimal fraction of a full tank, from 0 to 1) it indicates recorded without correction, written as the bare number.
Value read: 0.375
